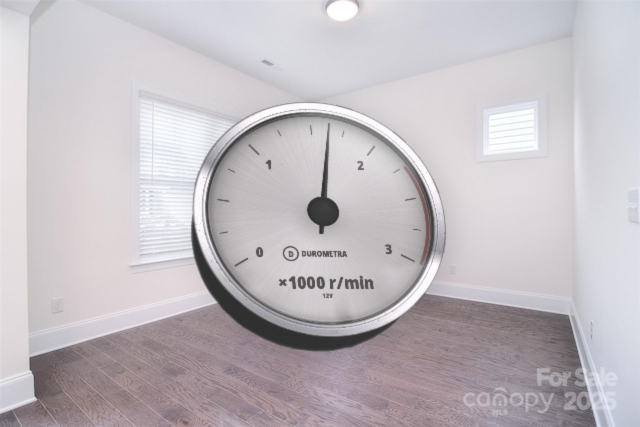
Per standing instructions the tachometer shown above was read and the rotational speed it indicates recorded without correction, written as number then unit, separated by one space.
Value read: 1625 rpm
